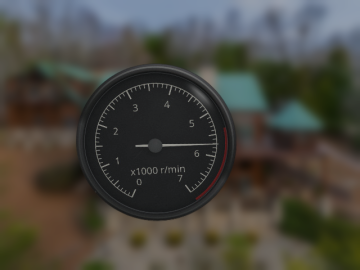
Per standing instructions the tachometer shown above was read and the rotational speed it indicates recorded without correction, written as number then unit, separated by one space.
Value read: 5700 rpm
